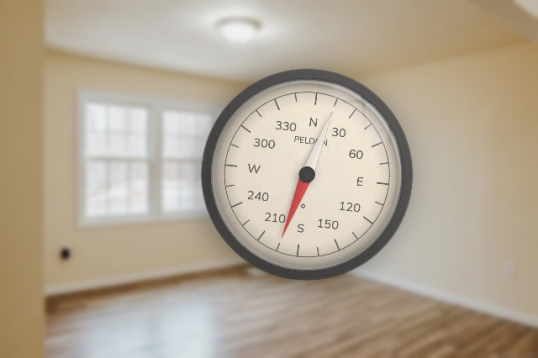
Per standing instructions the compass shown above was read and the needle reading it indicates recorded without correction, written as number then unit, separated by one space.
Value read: 195 °
